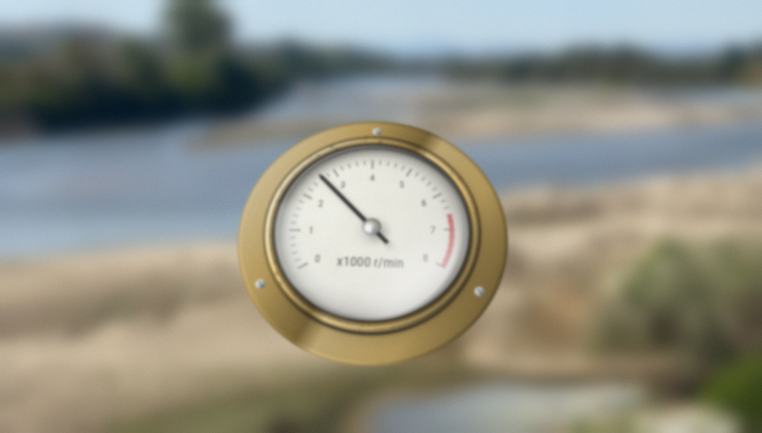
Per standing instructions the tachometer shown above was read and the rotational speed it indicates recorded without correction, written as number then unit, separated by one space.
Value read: 2600 rpm
